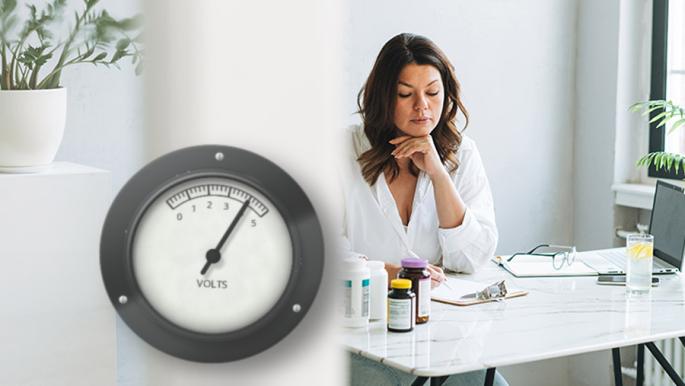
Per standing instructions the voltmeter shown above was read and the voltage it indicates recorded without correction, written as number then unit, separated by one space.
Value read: 4 V
